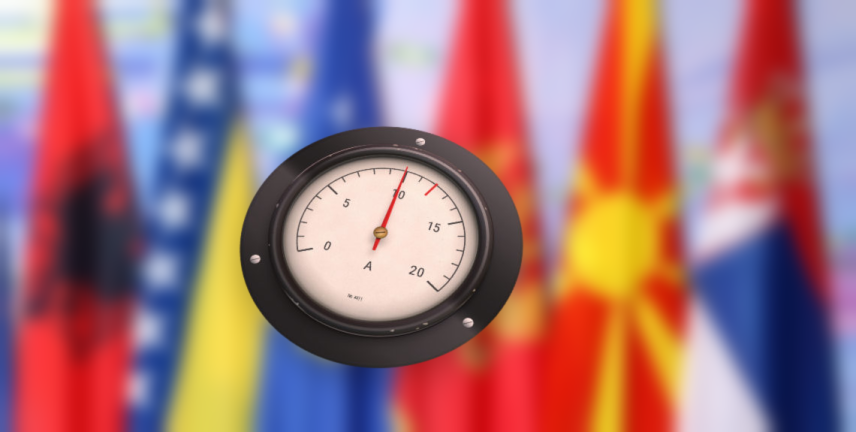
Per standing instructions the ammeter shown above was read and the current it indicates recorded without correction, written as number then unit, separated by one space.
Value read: 10 A
